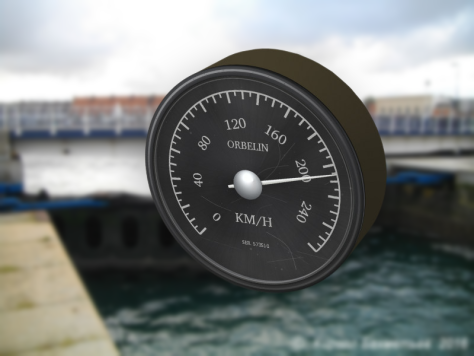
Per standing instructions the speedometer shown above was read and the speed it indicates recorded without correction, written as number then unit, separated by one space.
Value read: 205 km/h
